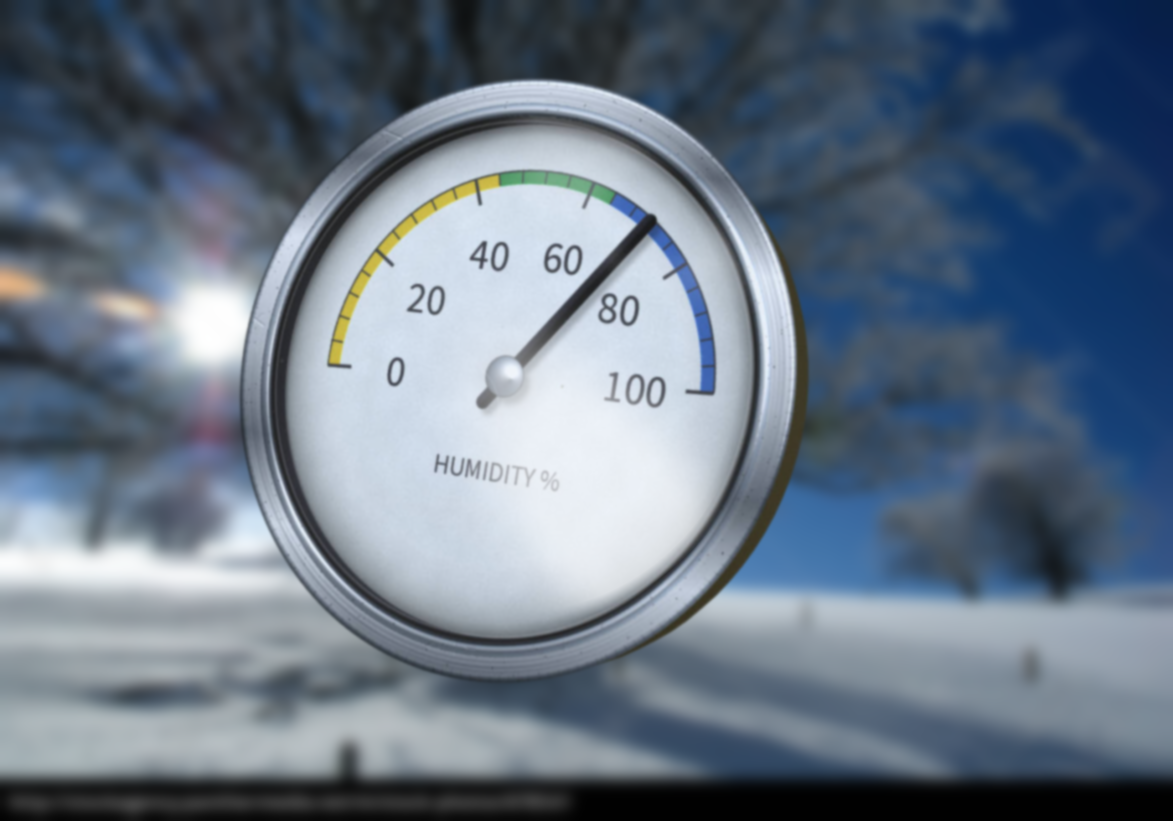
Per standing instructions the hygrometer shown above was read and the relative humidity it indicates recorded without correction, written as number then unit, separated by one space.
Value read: 72 %
